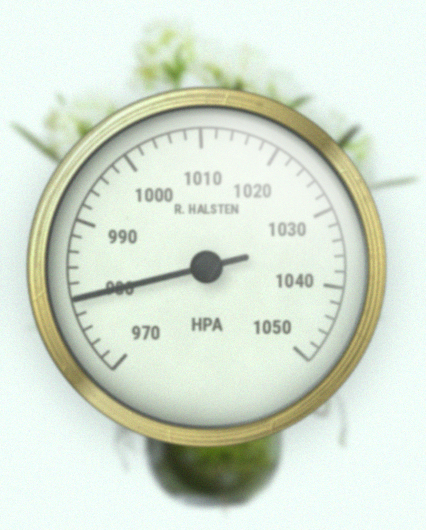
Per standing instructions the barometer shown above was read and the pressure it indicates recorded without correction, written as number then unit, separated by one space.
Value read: 980 hPa
